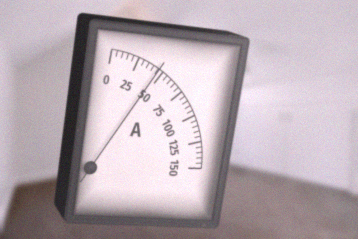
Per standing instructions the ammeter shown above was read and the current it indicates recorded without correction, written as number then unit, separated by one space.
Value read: 45 A
